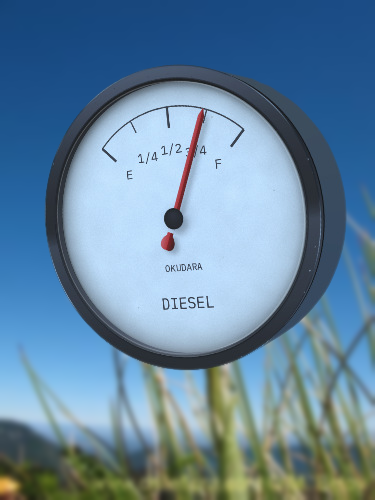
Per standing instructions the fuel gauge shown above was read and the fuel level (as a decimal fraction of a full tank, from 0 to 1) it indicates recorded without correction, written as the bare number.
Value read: 0.75
